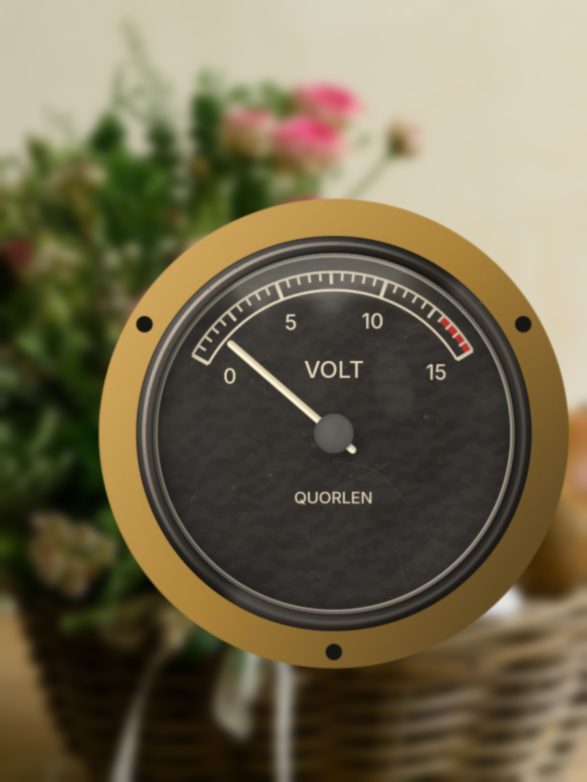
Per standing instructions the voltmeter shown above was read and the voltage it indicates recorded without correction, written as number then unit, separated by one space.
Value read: 1.5 V
